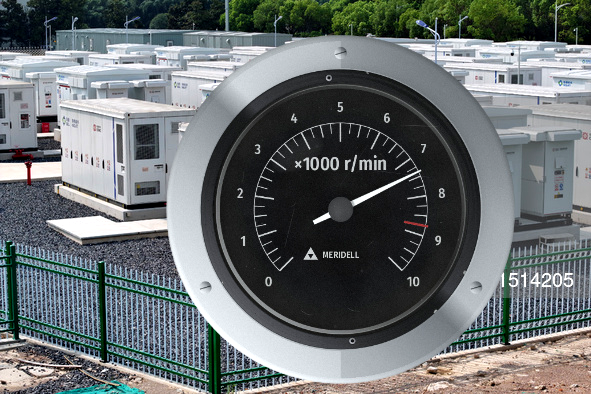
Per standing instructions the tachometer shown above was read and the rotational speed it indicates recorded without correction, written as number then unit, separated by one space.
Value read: 7375 rpm
